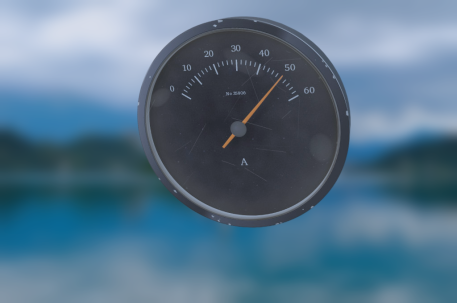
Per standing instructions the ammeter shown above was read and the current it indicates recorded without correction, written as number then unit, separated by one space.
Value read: 50 A
